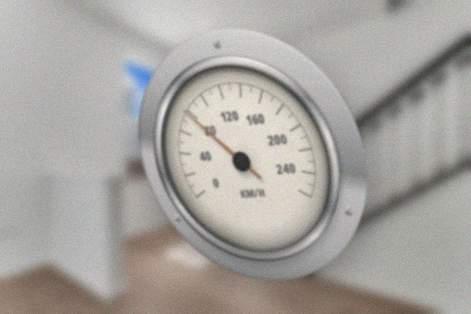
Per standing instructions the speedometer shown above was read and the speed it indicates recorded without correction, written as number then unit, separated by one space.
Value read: 80 km/h
